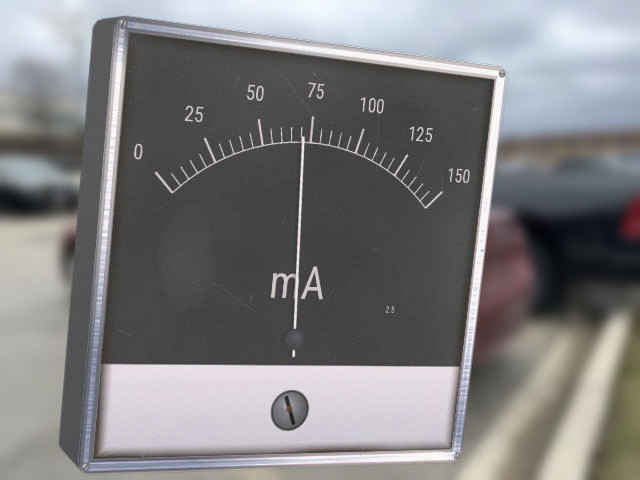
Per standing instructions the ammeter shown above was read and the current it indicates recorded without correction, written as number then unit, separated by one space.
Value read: 70 mA
